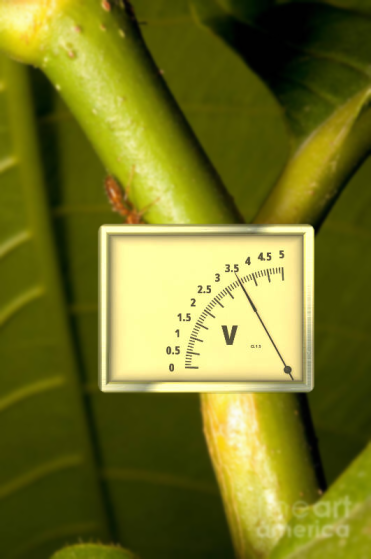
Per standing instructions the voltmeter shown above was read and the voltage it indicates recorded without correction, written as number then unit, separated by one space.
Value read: 3.5 V
